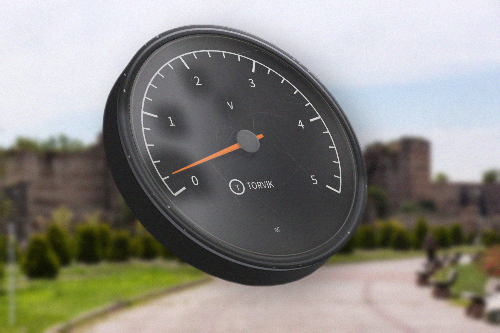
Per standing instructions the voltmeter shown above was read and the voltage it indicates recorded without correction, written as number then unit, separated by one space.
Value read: 0.2 V
